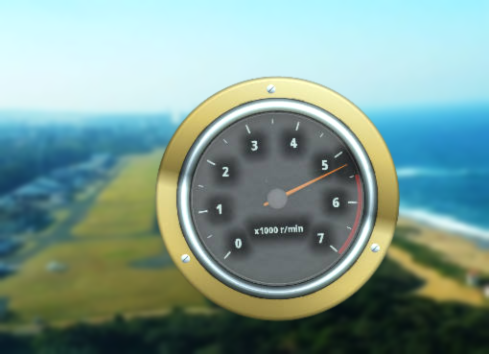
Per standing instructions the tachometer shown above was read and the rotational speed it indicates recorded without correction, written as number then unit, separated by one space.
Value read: 5250 rpm
